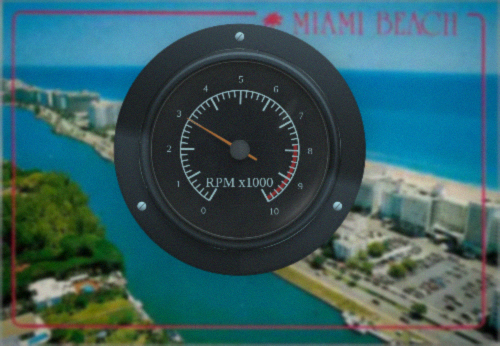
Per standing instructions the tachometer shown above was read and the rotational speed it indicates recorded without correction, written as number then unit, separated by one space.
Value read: 3000 rpm
